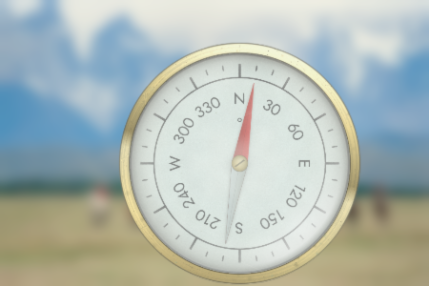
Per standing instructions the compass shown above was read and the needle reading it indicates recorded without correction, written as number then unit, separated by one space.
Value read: 10 °
